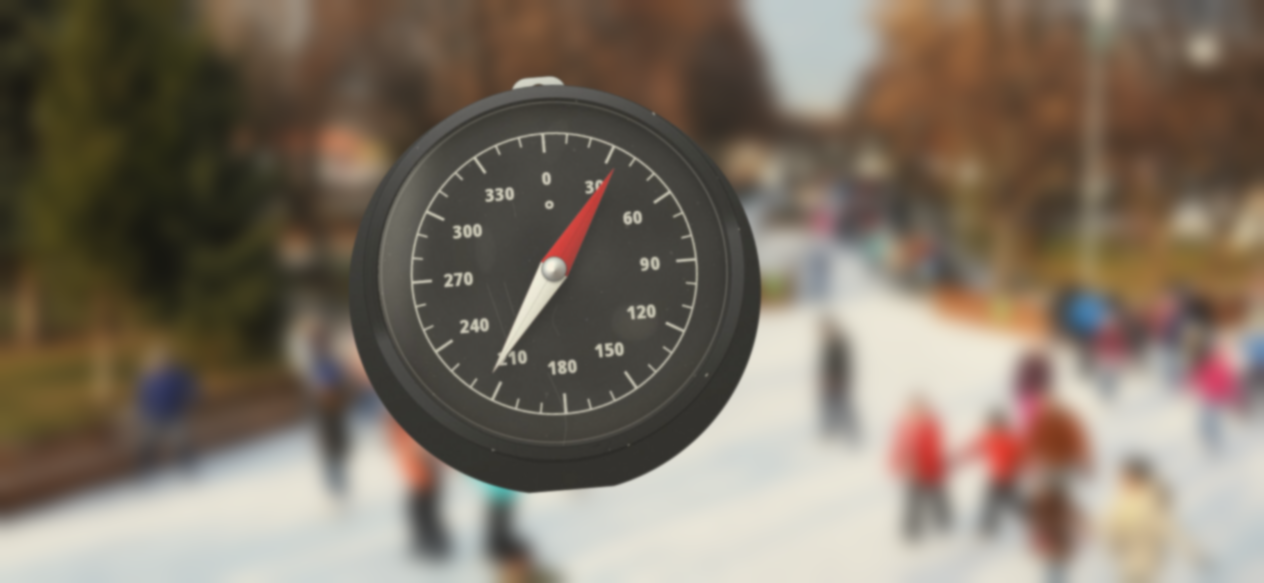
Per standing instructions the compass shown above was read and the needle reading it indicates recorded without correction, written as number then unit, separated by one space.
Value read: 35 °
